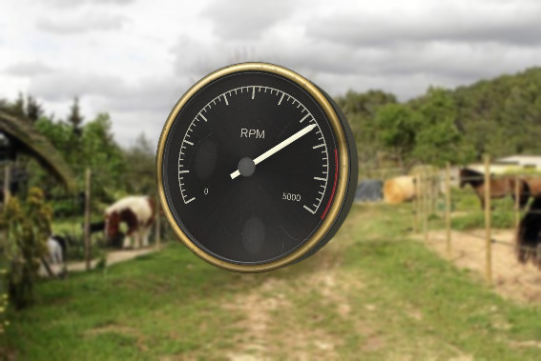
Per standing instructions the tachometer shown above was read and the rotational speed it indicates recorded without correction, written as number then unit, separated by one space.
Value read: 3700 rpm
